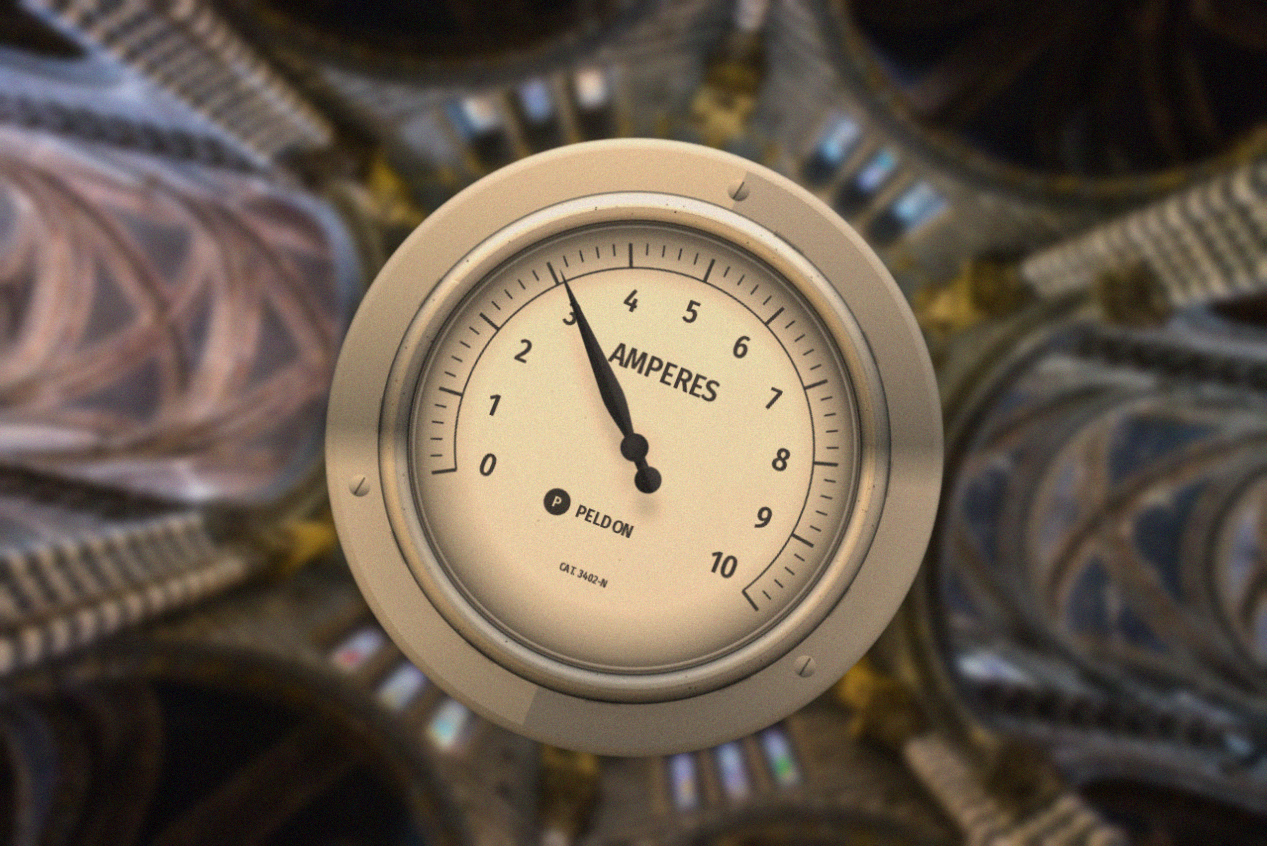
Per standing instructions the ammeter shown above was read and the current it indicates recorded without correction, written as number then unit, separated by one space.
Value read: 3.1 A
